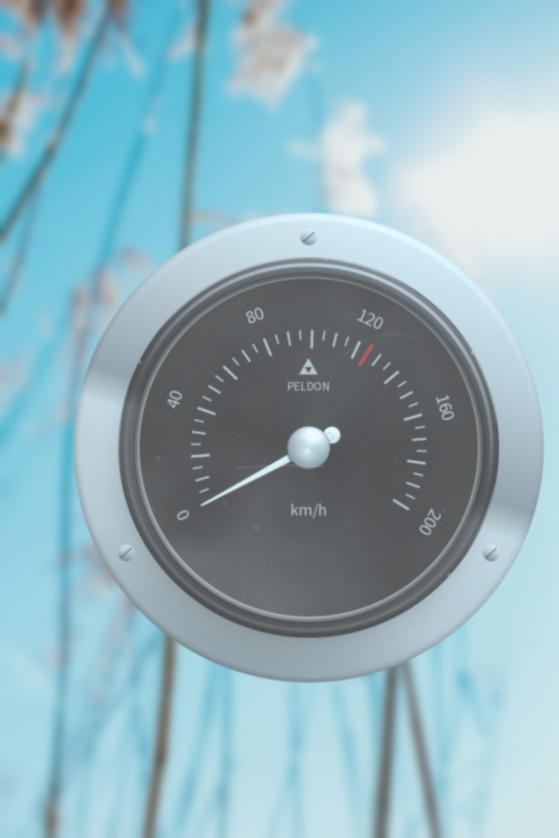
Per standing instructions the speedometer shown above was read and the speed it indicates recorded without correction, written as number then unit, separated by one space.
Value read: 0 km/h
